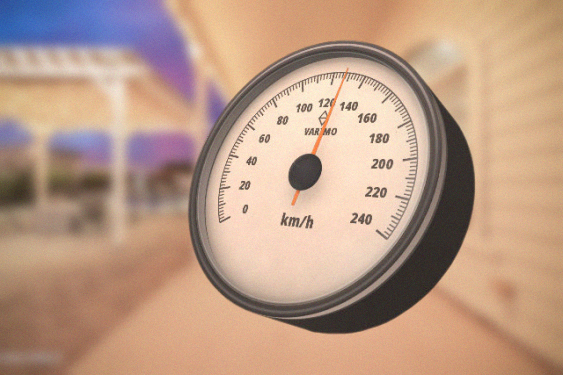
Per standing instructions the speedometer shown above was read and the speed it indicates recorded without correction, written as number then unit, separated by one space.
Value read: 130 km/h
